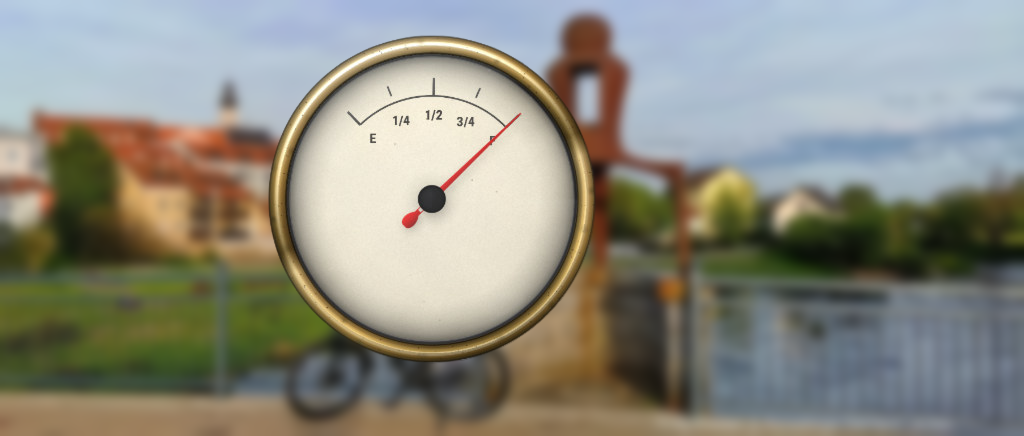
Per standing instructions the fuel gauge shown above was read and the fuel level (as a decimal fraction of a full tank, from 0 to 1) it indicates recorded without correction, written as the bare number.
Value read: 1
